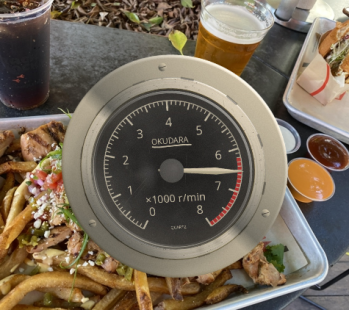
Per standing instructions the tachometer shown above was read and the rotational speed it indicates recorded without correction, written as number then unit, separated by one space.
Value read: 6500 rpm
